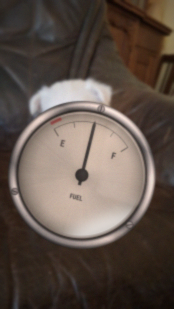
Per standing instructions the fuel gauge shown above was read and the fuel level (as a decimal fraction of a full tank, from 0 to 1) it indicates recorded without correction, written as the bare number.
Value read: 0.5
